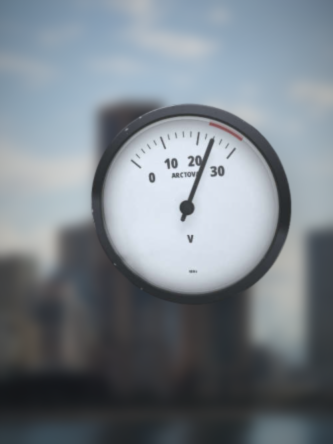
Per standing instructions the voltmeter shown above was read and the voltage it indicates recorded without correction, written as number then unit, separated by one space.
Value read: 24 V
